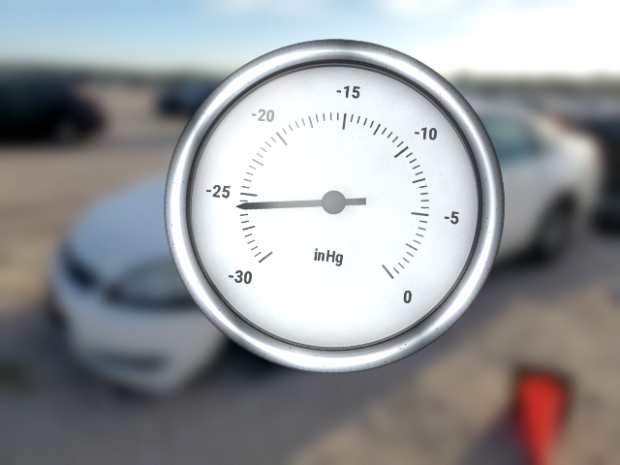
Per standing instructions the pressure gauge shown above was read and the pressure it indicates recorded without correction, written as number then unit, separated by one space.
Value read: -26 inHg
